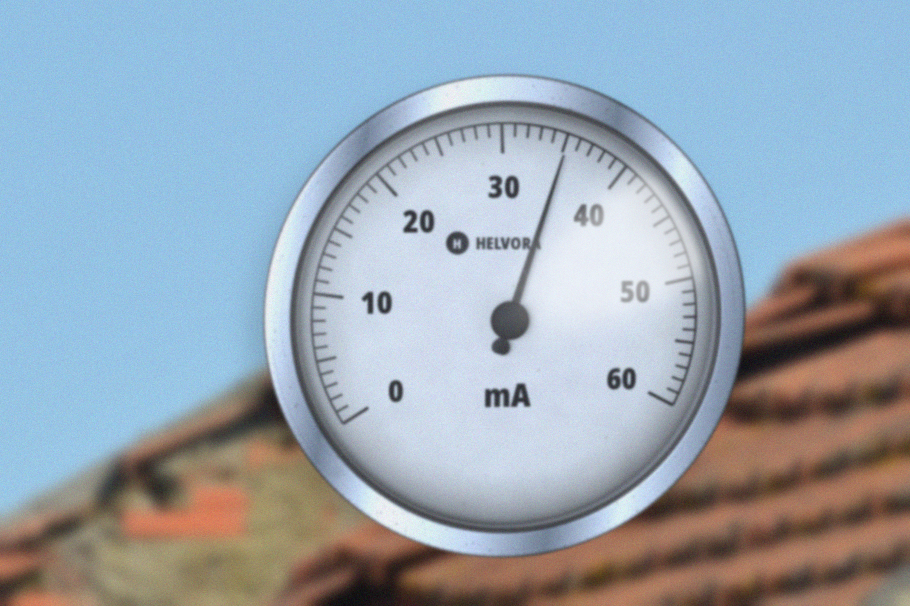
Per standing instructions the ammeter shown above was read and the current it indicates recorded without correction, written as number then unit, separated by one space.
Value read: 35 mA
